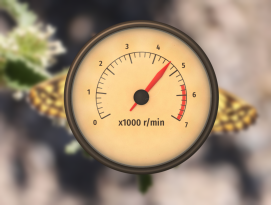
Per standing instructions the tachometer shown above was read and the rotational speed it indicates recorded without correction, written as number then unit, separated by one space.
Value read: 4600 rpm
